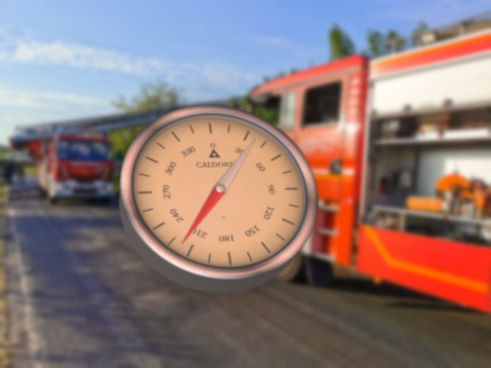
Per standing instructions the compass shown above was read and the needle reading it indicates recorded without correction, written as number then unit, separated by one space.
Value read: 217.5 °
